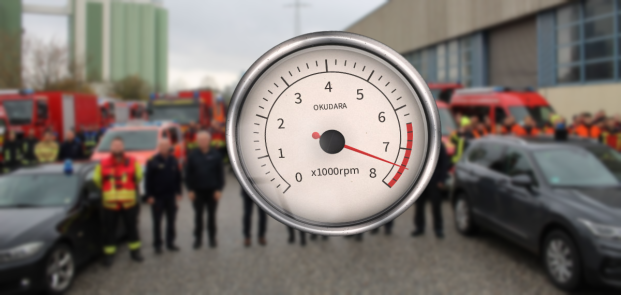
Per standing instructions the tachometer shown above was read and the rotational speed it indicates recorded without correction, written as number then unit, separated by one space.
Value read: 7400 rpm
